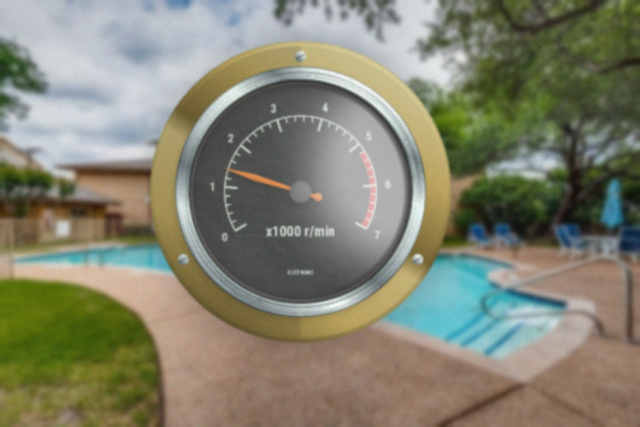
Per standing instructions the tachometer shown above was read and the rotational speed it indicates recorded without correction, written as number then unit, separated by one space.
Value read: 1400 rpm
